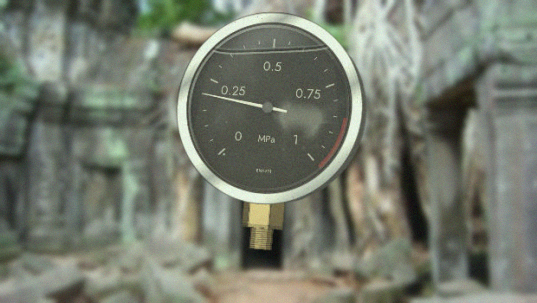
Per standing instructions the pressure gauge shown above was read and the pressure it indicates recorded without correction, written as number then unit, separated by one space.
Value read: 0.2 MPa
